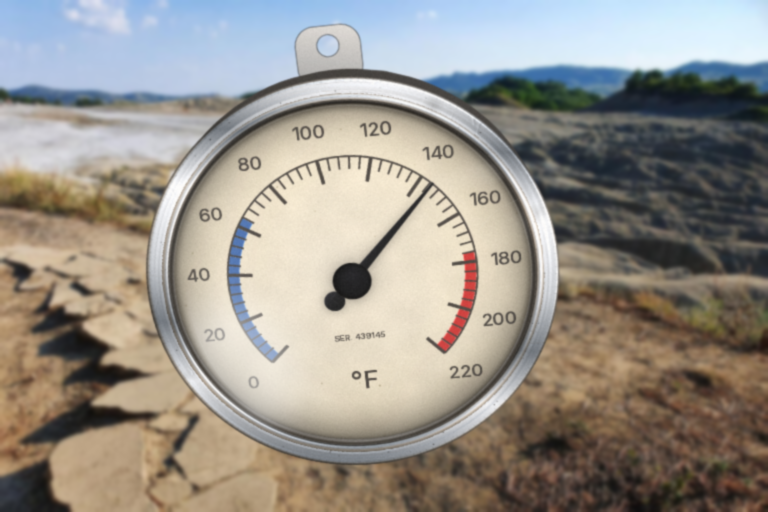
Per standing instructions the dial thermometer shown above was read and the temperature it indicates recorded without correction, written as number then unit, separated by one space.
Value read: 144 °F
